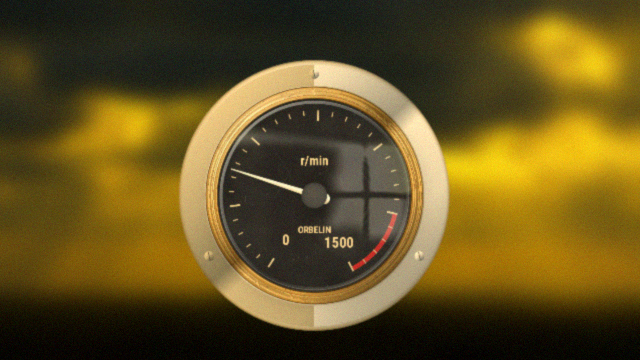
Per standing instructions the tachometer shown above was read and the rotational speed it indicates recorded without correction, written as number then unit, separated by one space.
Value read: 375 rpm
